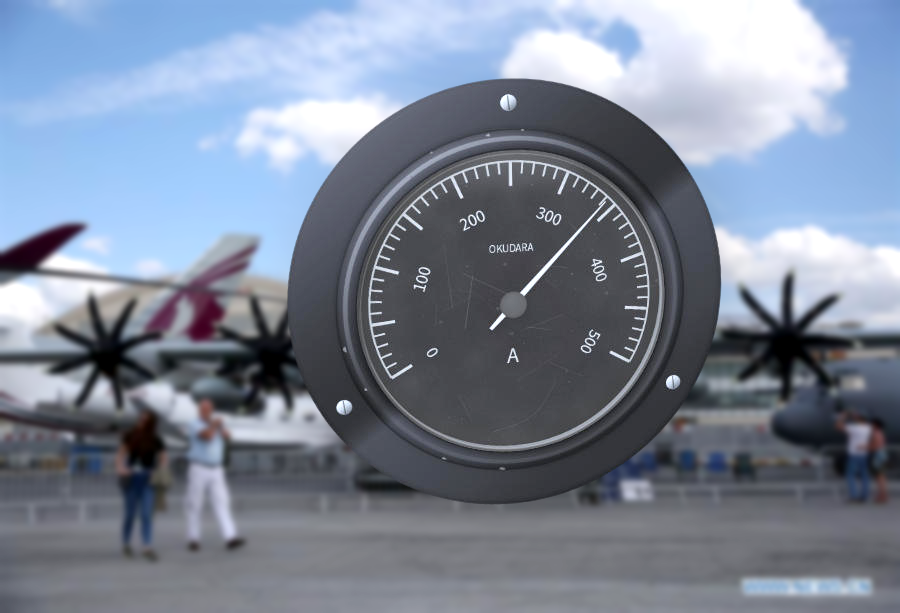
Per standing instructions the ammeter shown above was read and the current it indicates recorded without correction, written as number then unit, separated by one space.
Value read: 340 A
